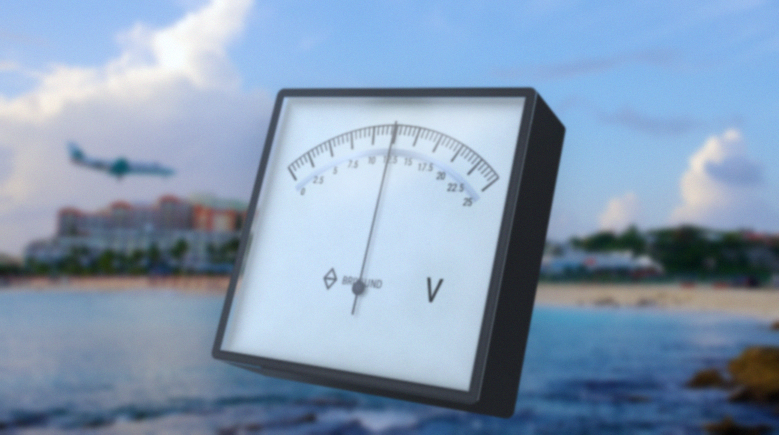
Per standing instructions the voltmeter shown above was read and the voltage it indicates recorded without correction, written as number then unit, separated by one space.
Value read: 12.5 V
